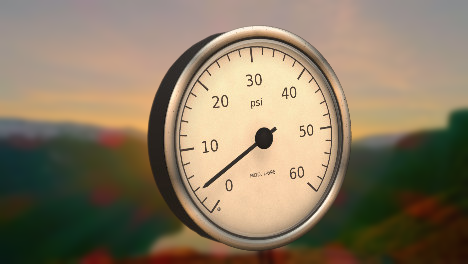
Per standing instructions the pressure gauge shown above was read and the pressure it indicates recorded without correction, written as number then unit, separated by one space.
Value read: 4 psi
